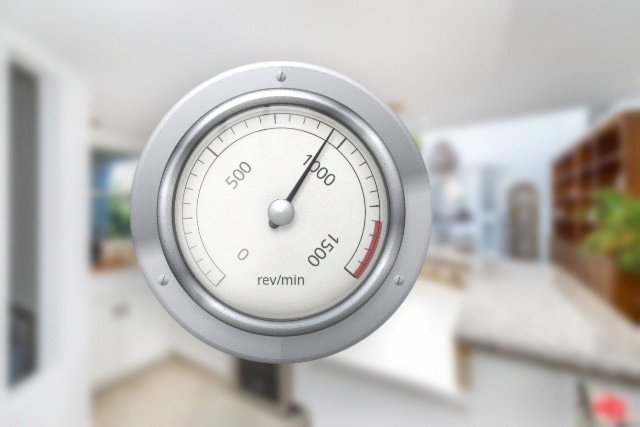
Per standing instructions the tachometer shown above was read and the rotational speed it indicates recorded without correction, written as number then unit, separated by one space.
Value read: 950 rpm
